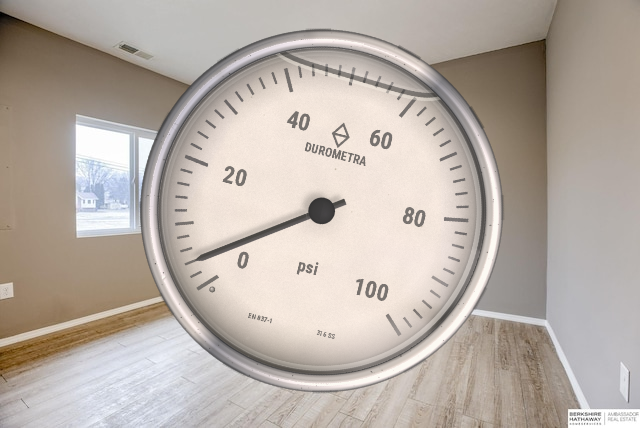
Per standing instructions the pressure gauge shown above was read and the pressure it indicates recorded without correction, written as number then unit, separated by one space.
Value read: 4 psi
